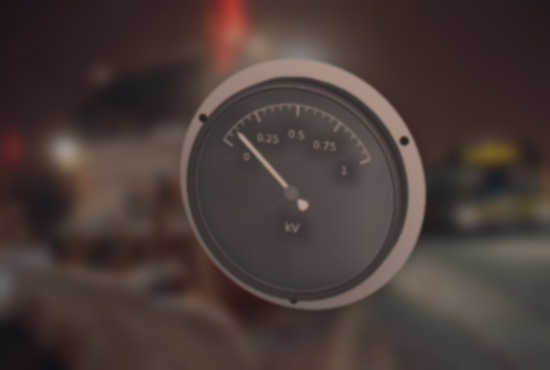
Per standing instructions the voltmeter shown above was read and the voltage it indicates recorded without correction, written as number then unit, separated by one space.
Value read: 0.1 kV
